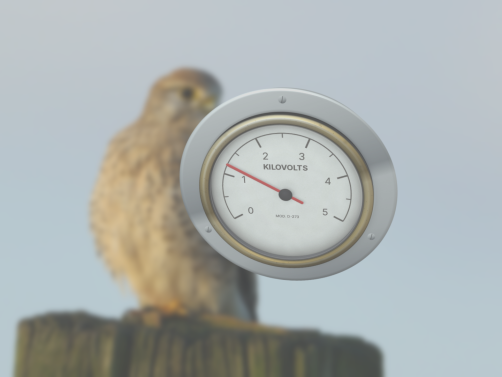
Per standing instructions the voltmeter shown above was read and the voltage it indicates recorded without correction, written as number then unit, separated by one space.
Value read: 1.25 kV
